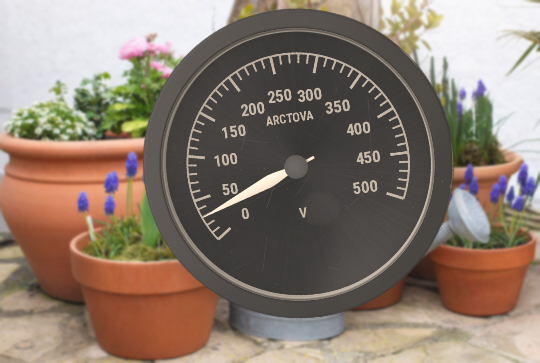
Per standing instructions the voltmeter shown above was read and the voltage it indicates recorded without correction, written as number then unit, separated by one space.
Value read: 30 V
